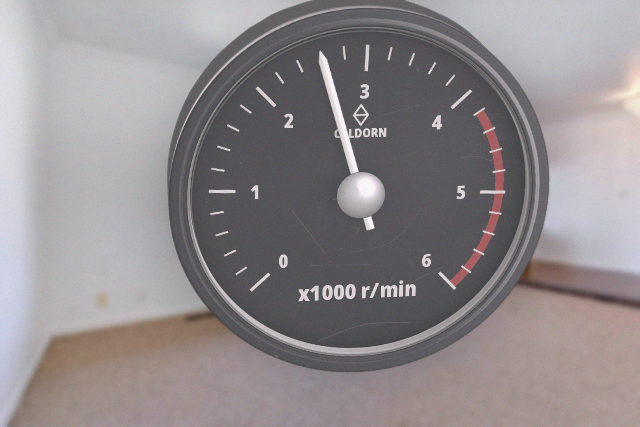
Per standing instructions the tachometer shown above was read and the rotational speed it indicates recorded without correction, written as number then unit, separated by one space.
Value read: 2600 rpm
